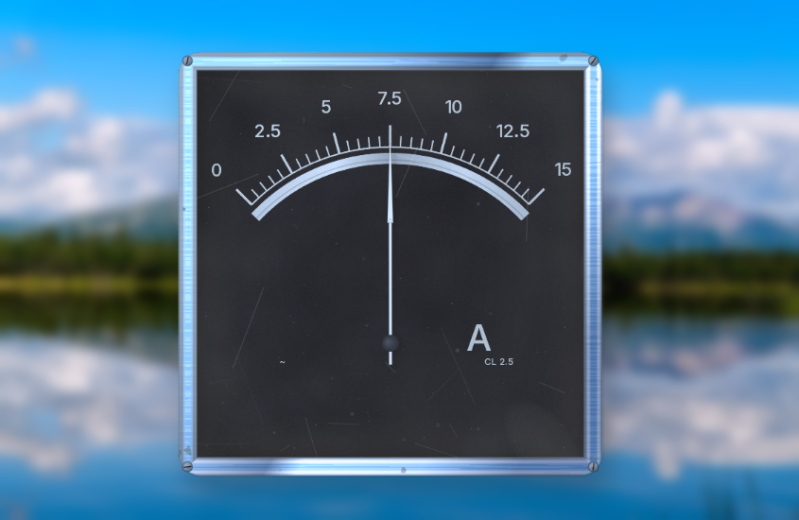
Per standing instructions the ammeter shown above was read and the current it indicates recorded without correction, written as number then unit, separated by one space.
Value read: 7.5 A
